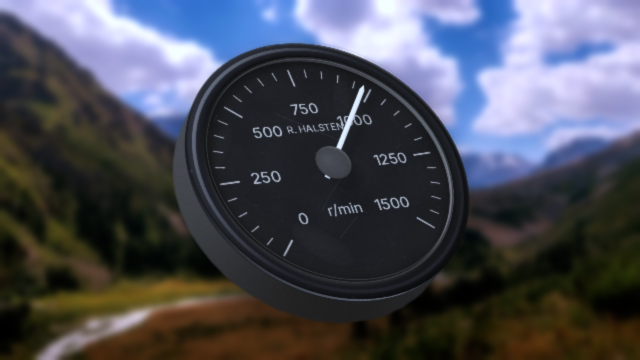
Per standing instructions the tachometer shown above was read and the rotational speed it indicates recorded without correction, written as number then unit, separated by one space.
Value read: 975 rpm
